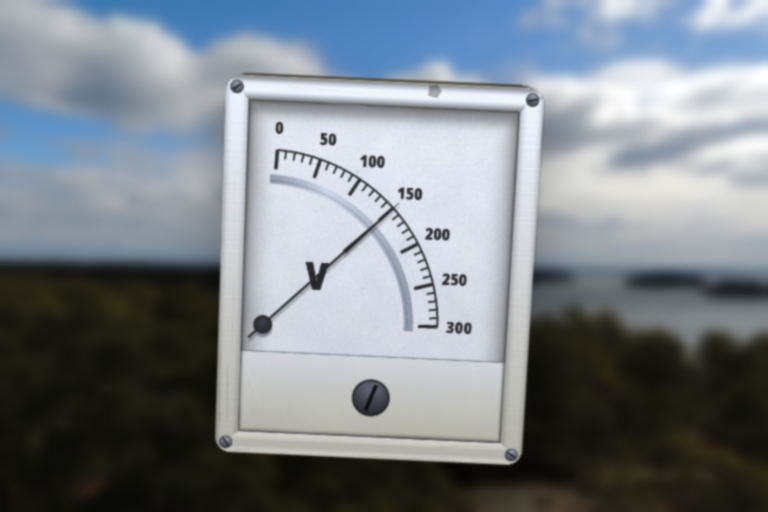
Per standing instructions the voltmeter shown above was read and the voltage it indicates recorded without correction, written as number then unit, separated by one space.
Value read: 150 V
